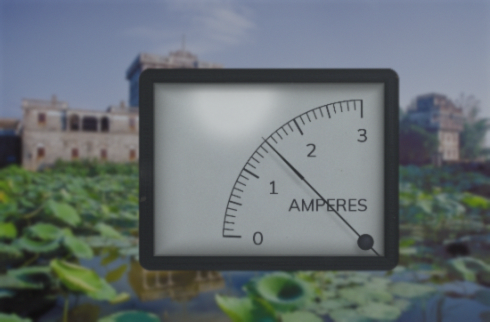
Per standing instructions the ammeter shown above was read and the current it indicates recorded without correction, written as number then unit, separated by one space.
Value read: 1.5 A
